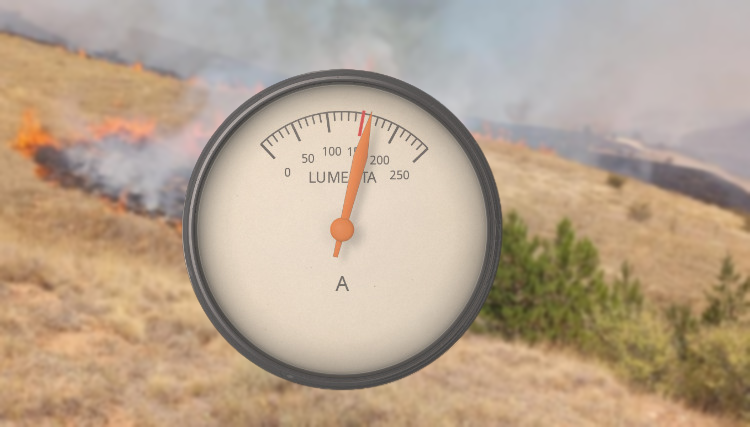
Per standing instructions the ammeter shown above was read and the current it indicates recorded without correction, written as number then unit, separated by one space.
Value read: 160 A
